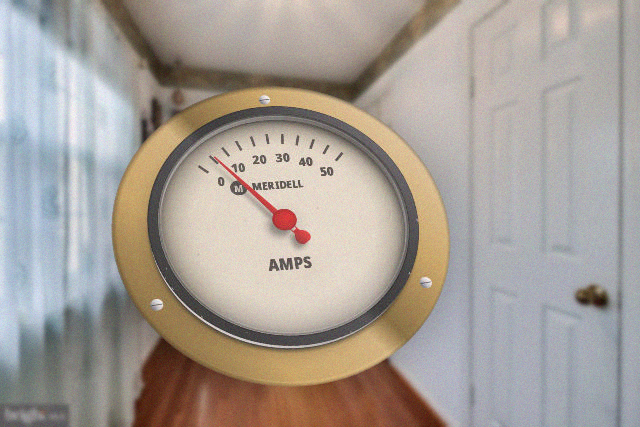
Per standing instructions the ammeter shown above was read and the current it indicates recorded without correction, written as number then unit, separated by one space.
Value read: 5 A
